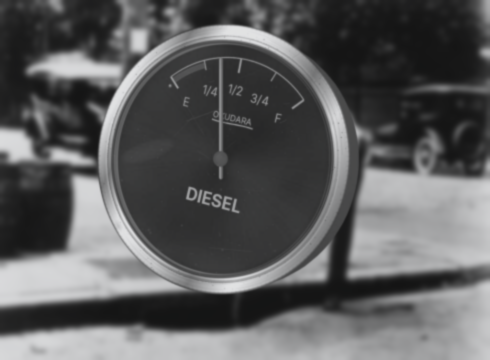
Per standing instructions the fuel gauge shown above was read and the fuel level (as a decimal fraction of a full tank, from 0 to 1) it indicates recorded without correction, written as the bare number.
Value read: 0.375
